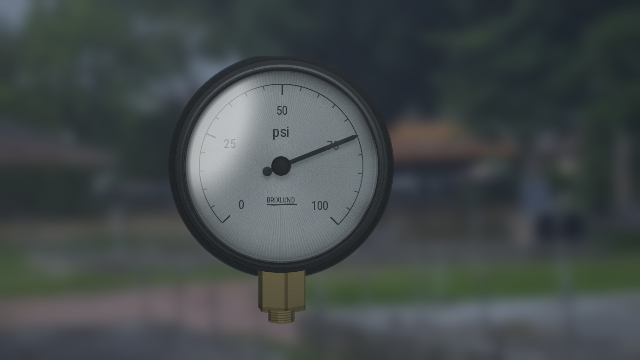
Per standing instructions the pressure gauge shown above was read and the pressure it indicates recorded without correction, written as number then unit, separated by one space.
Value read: 75 psi
